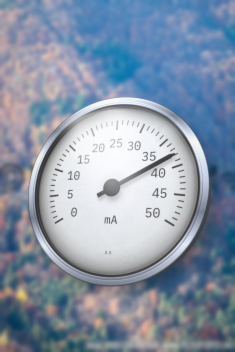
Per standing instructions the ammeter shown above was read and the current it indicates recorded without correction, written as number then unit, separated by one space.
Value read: 38 mA
